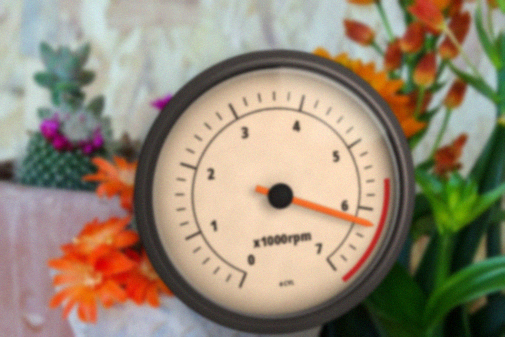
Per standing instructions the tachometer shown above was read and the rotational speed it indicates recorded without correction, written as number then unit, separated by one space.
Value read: 6200 rpm
